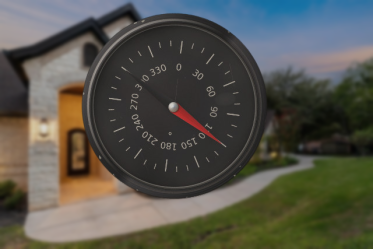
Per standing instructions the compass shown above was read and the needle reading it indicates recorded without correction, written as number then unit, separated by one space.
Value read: 120 °
